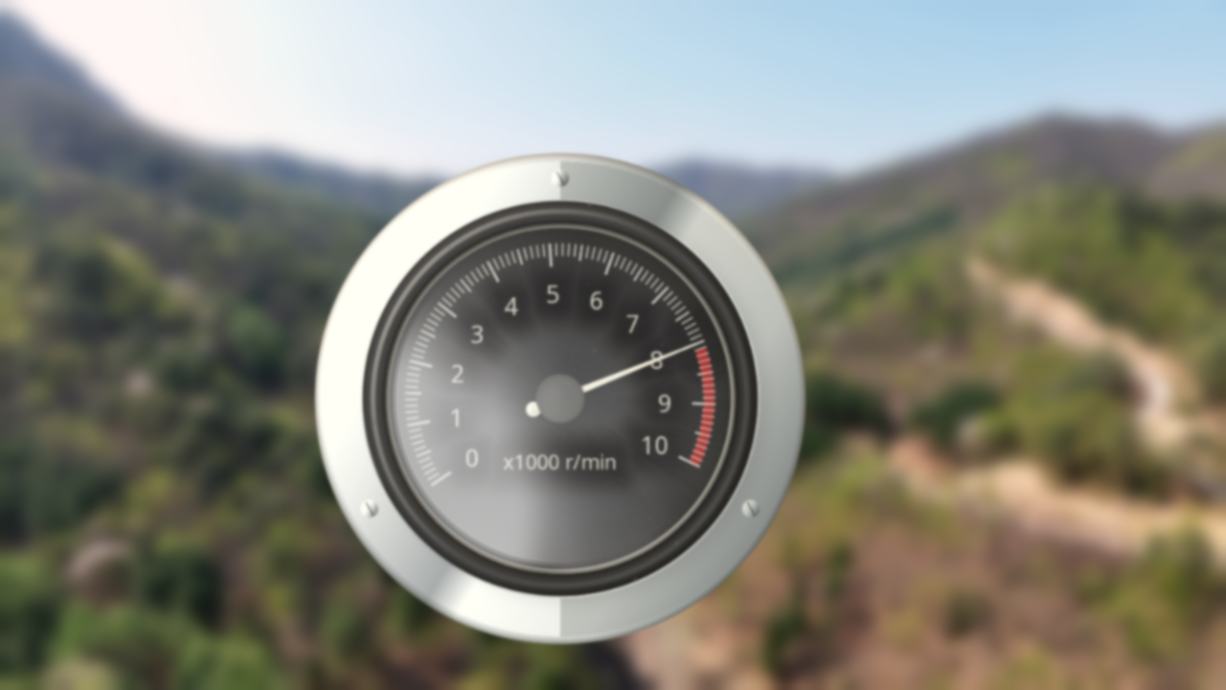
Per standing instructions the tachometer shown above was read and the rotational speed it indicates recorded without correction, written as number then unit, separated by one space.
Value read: 8000 rpm
